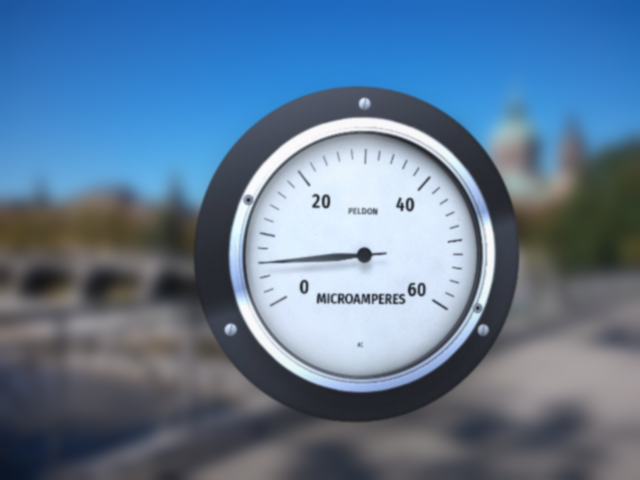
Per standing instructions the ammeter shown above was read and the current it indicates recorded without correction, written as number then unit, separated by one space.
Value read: 6 µA
